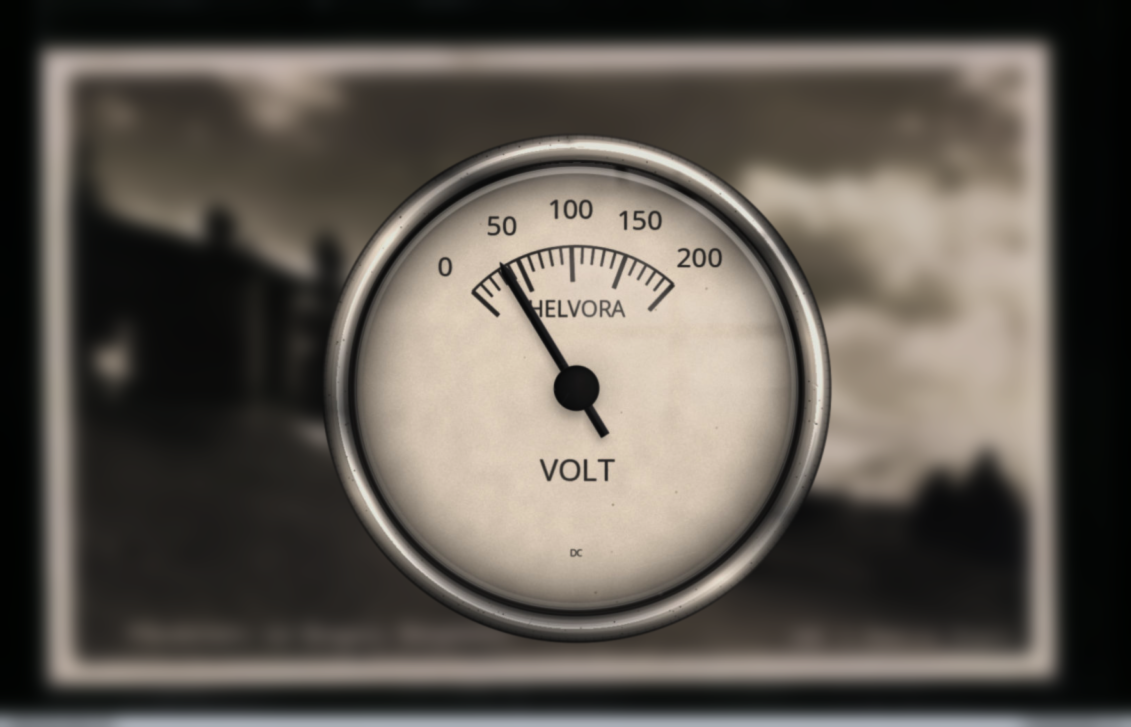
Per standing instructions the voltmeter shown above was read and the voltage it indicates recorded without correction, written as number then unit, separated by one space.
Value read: 35 V
